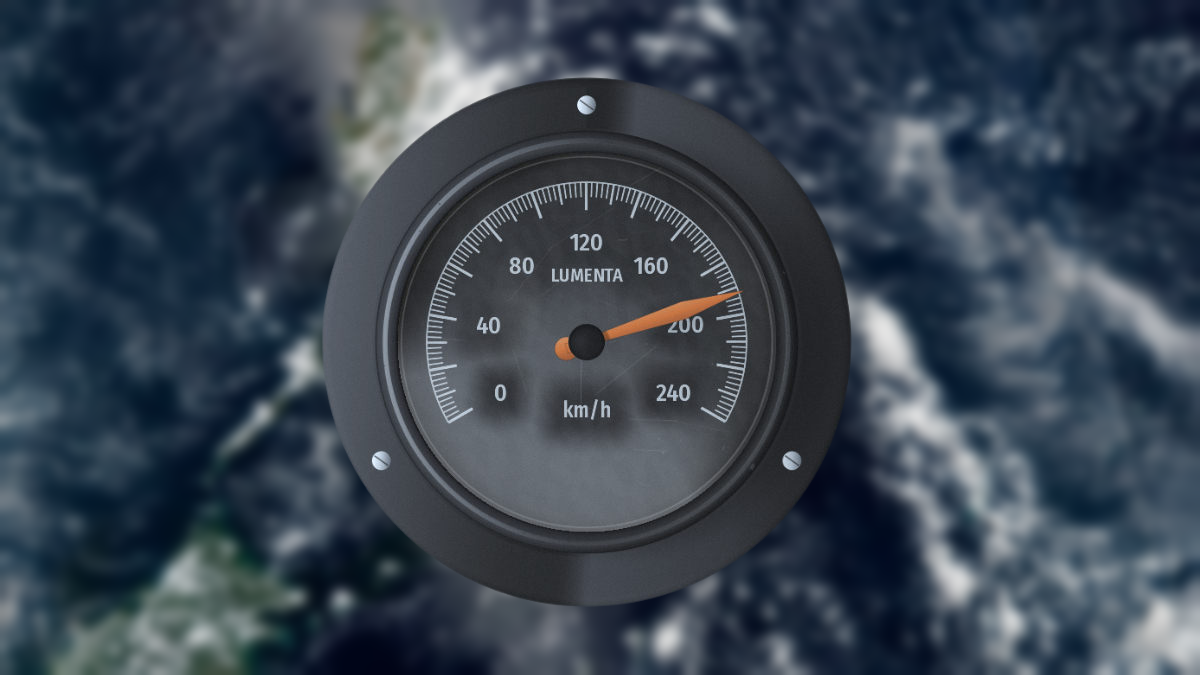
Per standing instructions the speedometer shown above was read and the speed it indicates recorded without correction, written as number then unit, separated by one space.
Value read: 192 km/h
